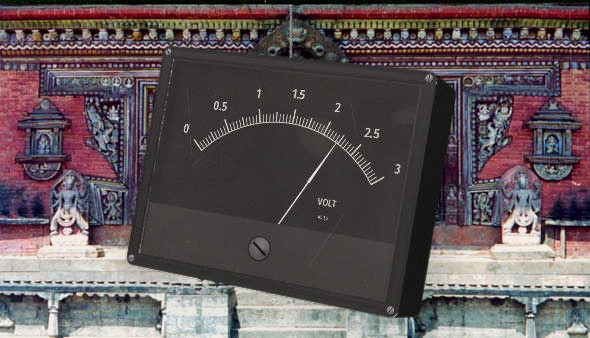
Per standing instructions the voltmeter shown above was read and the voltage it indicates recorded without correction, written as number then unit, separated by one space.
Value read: 2.25 V
